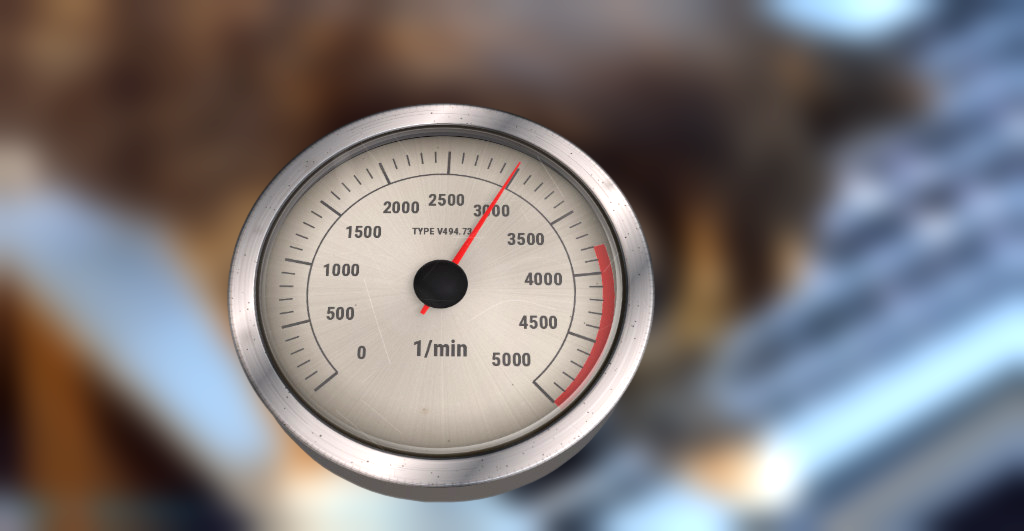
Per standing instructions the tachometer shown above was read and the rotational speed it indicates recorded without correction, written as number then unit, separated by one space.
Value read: 3000 rpm
